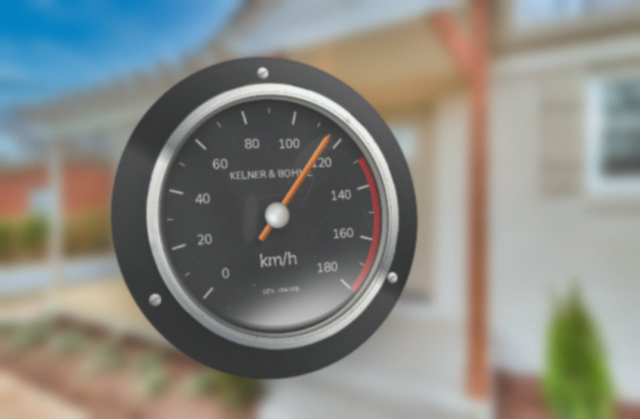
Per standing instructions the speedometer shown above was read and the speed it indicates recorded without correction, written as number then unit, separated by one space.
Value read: 115 km/h
